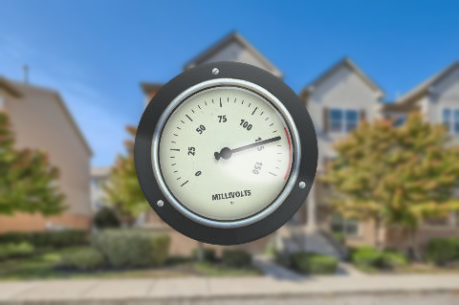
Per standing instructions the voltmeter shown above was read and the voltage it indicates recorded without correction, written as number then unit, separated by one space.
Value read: 125 mV
